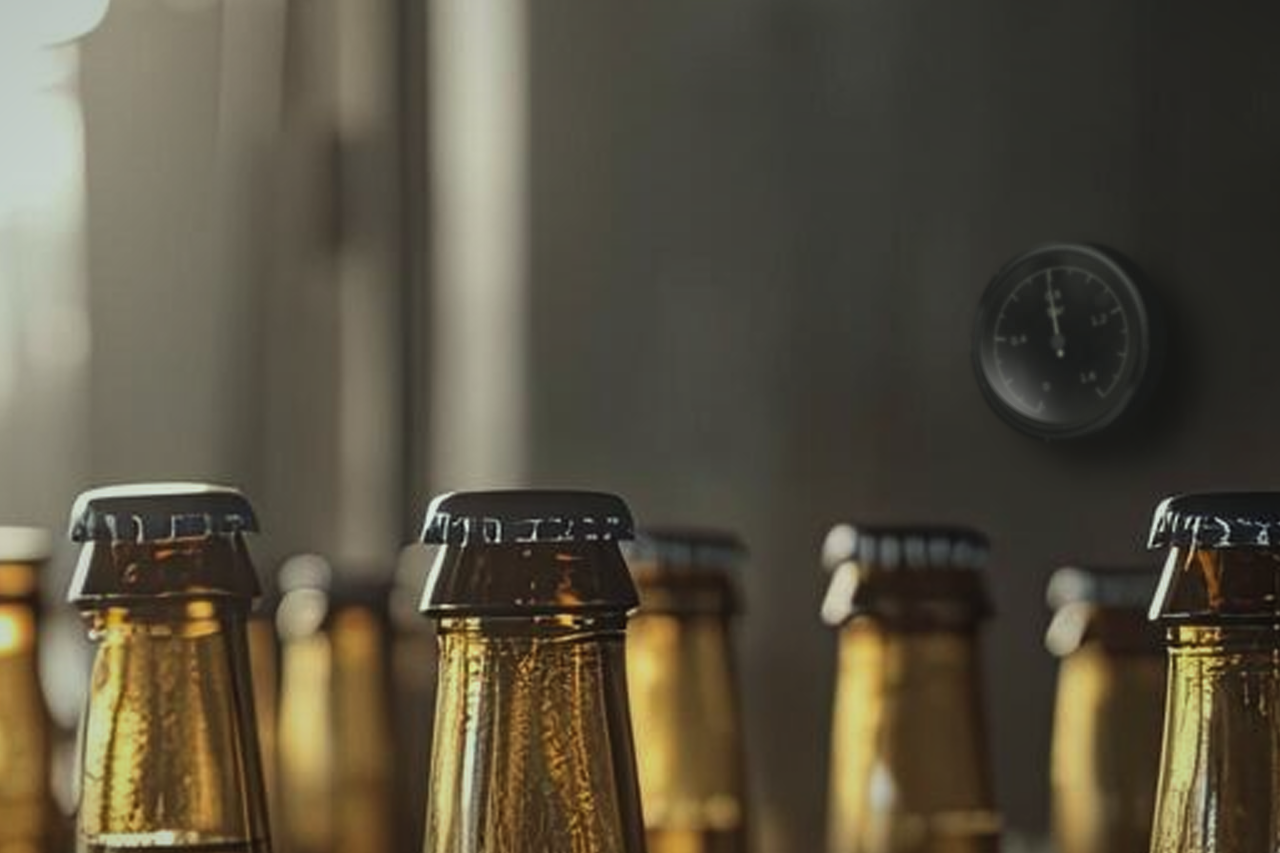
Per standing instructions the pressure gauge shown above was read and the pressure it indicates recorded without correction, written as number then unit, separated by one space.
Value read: 0.8 bar
